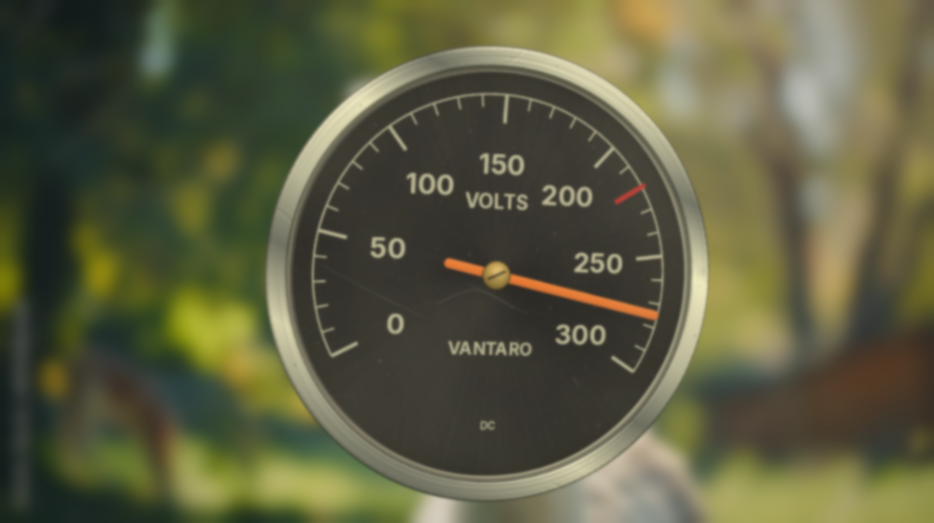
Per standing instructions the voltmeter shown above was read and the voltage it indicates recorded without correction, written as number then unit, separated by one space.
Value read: 275 V
